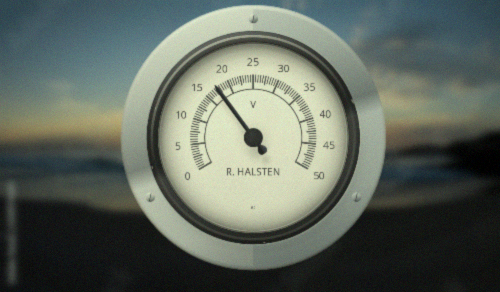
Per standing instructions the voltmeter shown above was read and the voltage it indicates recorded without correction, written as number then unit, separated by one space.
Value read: 17.5 V
